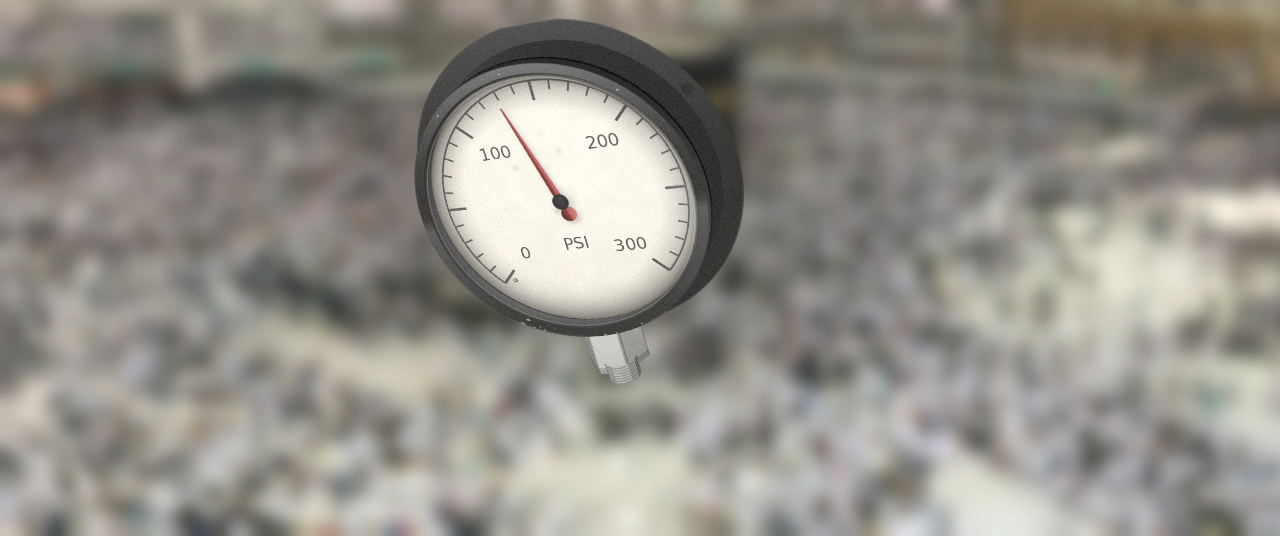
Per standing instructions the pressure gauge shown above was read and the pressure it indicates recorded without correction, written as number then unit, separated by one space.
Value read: 130 psi
